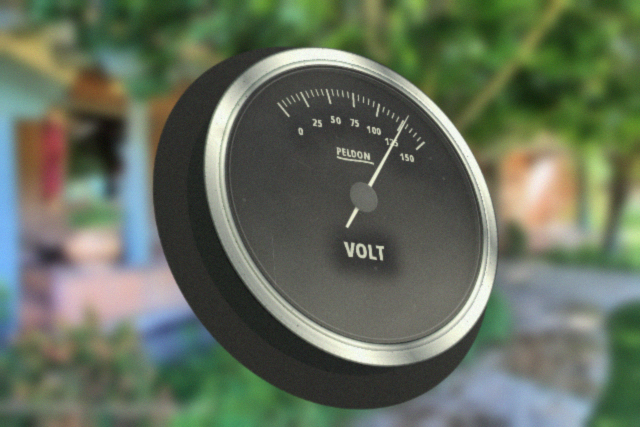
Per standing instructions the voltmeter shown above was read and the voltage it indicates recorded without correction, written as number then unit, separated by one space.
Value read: 125 V
